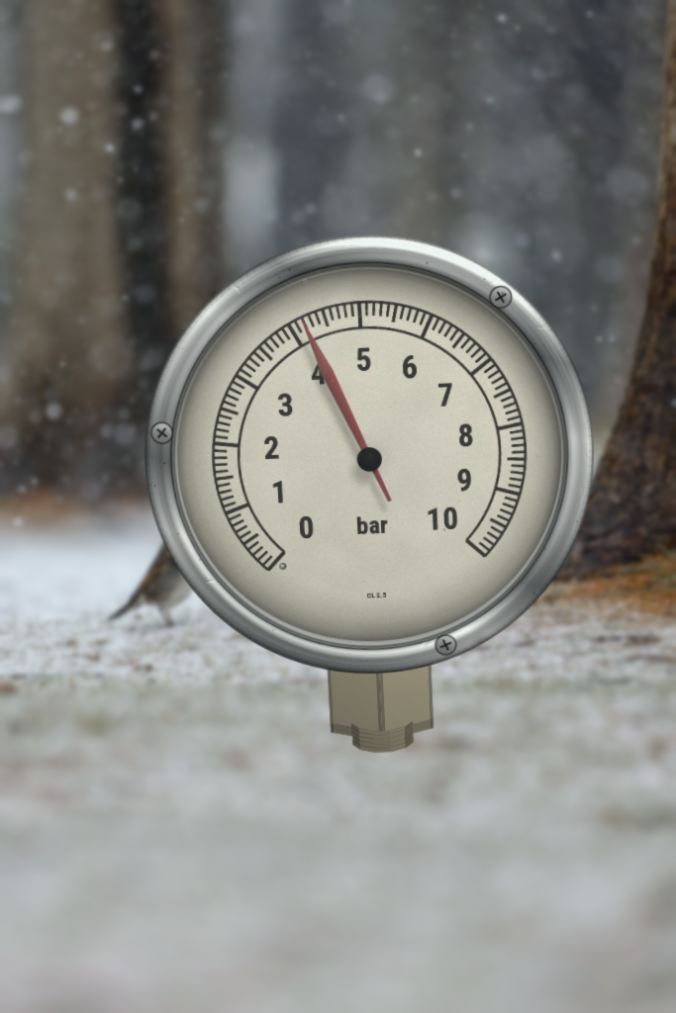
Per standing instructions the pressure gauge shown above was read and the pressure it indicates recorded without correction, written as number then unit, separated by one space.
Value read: 4.2 bar
